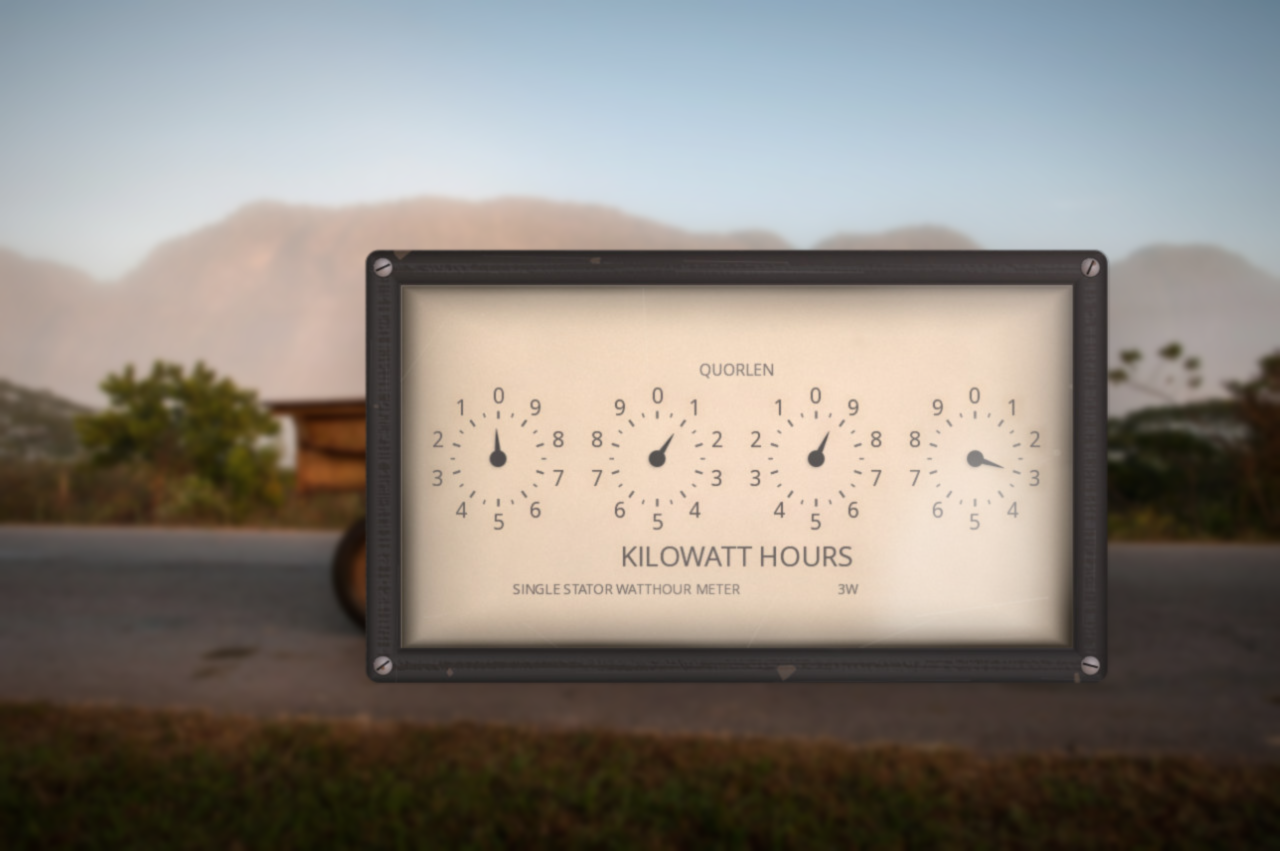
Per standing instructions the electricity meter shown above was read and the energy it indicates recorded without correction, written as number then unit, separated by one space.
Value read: 93 kWh
